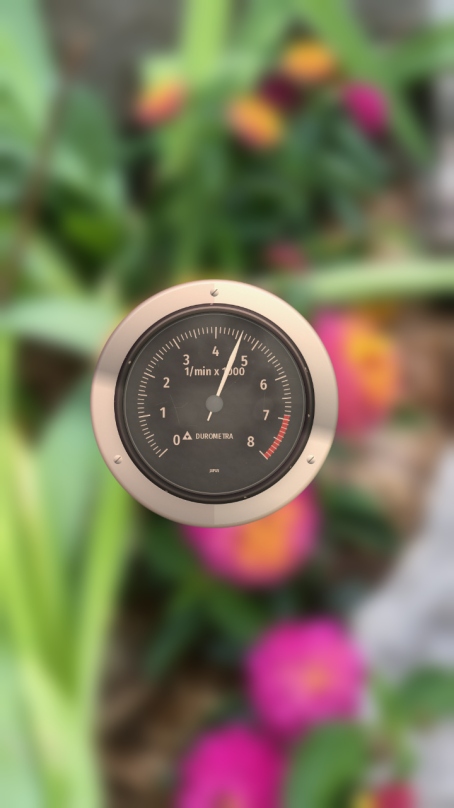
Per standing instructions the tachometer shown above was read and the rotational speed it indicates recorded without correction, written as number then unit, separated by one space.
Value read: 4600 rpm
